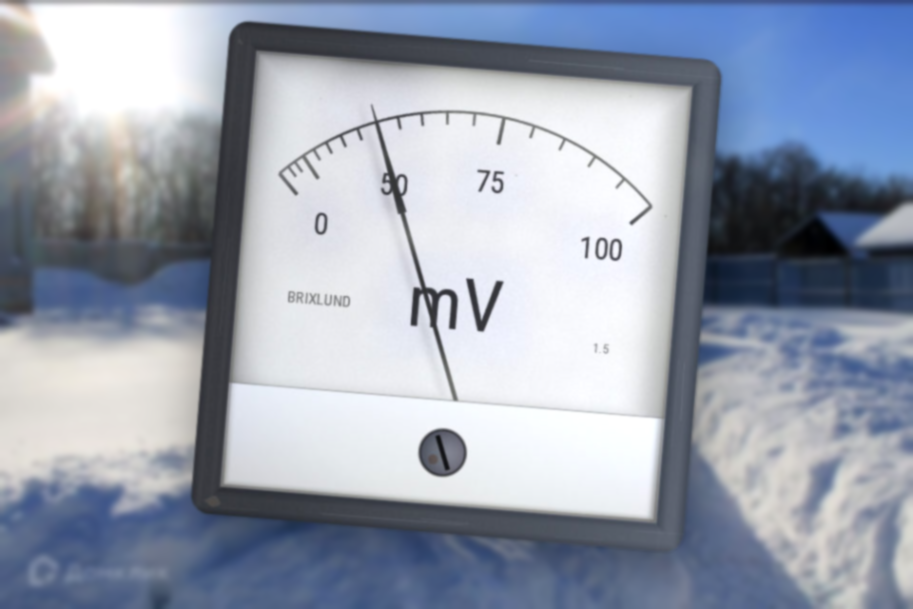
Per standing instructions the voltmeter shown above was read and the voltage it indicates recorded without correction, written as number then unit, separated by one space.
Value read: 50 mV
